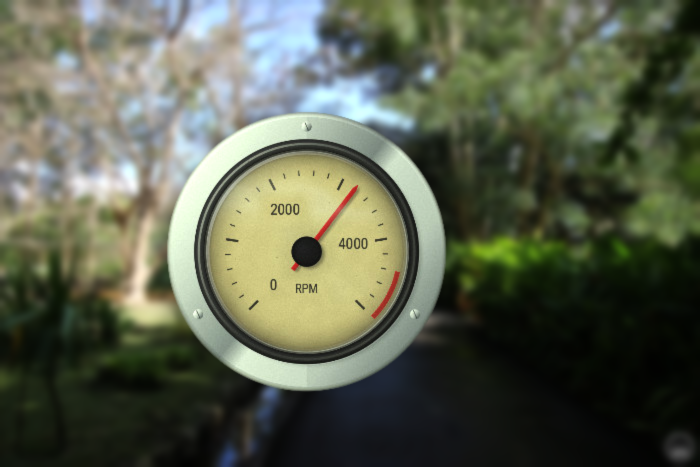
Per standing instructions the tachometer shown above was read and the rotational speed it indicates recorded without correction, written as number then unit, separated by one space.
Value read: 3200 rpm
